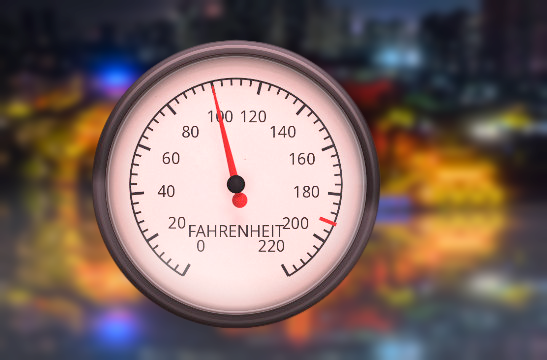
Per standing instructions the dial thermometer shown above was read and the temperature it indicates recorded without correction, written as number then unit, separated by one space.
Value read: 100 °F
